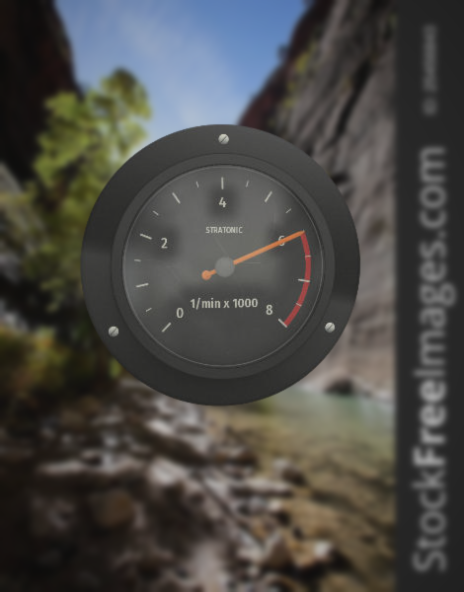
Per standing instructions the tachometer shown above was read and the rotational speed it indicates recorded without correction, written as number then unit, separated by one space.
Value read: 6000 rpm
